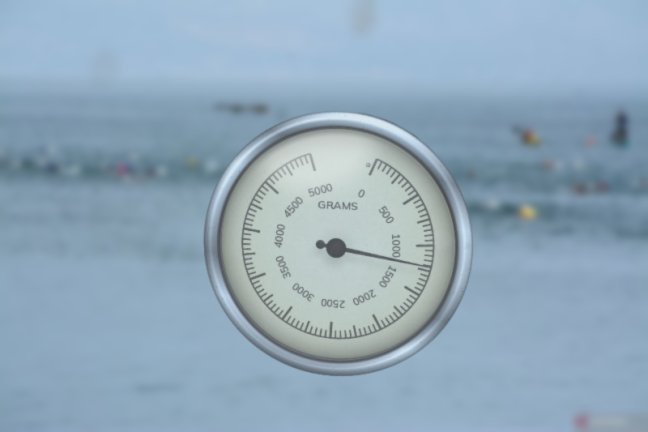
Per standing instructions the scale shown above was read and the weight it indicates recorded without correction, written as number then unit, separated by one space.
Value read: 1200 g
